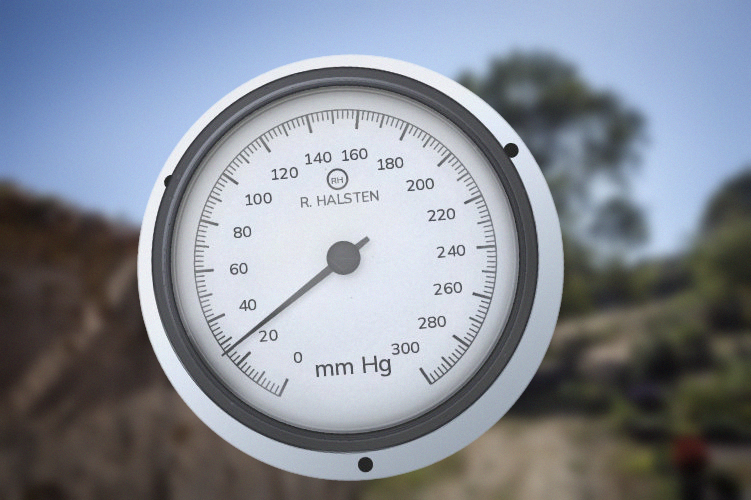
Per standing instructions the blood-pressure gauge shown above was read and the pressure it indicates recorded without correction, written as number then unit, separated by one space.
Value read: 26 mmHg
